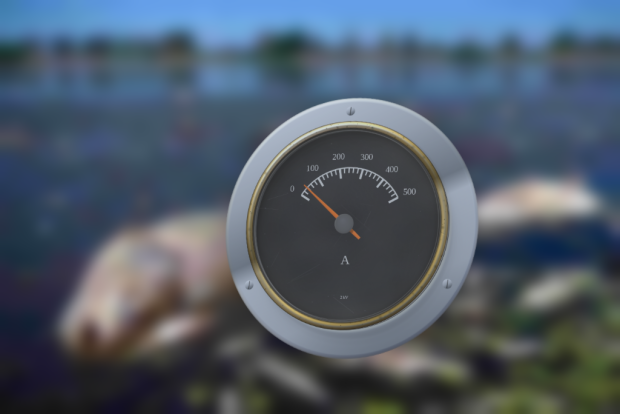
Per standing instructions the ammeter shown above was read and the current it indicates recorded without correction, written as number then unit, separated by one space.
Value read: 40 A
